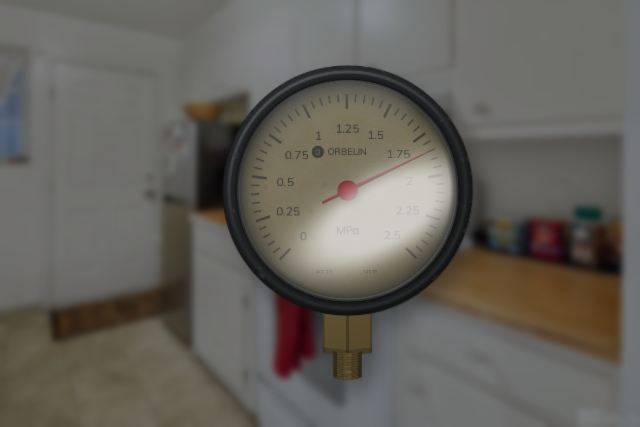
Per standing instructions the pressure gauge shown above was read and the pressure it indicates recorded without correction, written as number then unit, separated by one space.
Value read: 1.85 MPa
